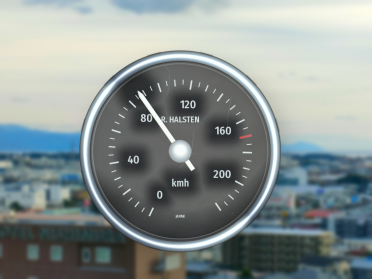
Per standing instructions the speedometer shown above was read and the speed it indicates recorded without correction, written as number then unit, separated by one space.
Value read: 87.5 km/h
